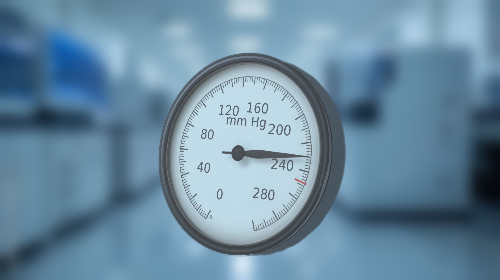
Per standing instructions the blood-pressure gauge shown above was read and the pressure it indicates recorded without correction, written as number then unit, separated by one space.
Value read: 230 mmHg
